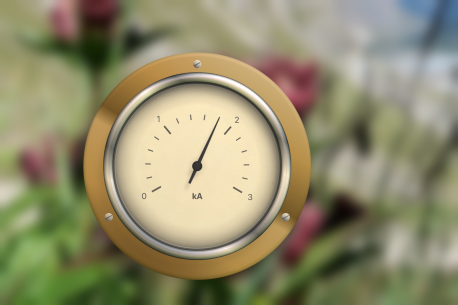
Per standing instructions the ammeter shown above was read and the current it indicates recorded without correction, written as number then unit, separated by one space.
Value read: 1.8 kA
